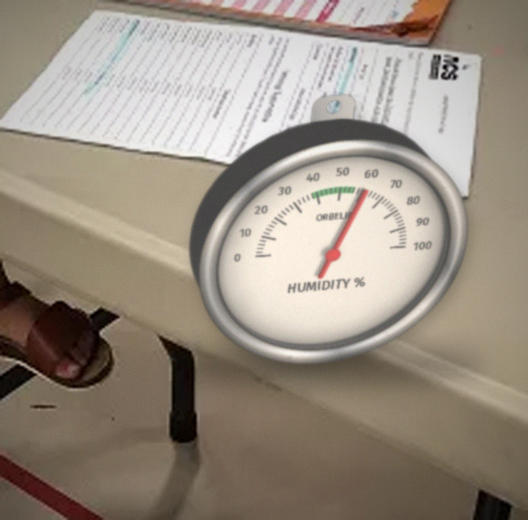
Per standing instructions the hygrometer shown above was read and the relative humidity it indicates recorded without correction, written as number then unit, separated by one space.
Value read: 60 %
